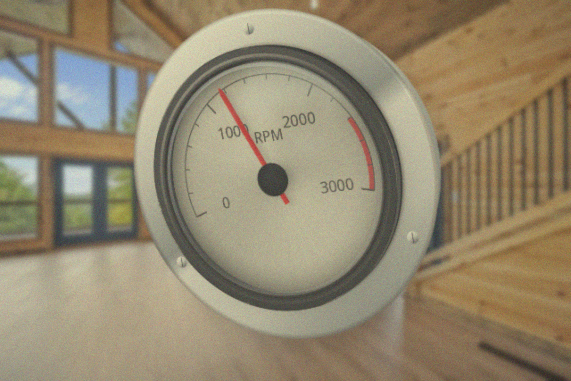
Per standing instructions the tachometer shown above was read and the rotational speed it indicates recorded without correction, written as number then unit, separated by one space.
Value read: 1200 rpm
